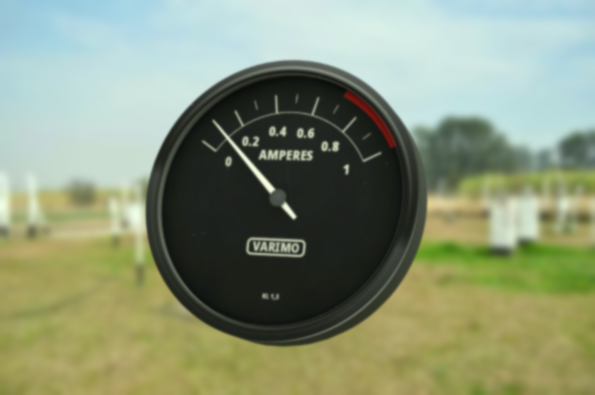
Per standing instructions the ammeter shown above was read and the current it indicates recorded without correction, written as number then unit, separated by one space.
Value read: 0.1 A
